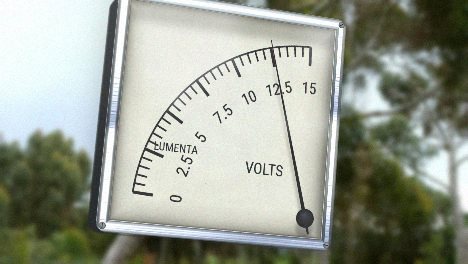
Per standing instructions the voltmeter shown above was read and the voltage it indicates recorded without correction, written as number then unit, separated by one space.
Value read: 12.5 V
